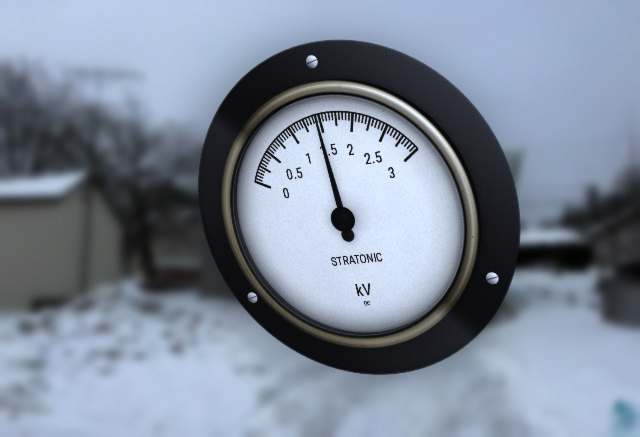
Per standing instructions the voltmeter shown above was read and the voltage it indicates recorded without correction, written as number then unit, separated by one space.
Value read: 1.5 kV
